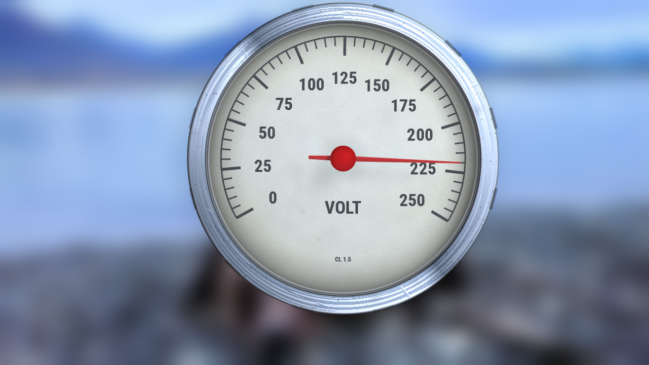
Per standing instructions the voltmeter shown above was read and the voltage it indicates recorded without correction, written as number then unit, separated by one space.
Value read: 220 V
